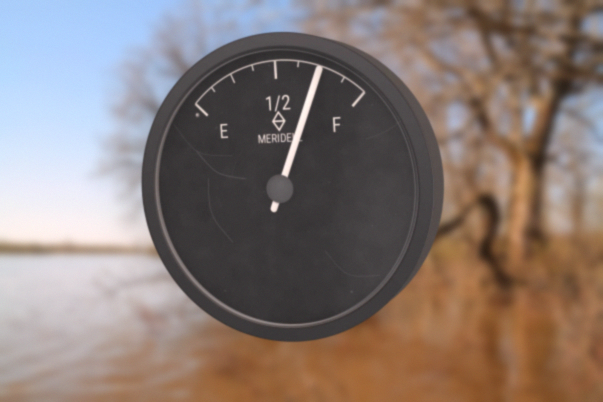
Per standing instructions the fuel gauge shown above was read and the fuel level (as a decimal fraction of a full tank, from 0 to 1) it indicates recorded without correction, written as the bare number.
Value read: 0.75
